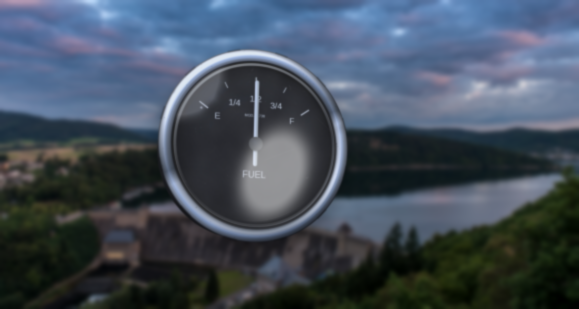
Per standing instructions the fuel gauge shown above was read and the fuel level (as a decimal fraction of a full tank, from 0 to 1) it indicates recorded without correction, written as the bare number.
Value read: 0.5
